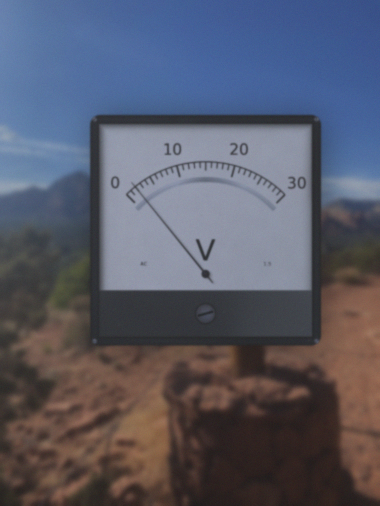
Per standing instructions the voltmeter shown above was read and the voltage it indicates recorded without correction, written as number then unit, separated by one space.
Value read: 2 V
